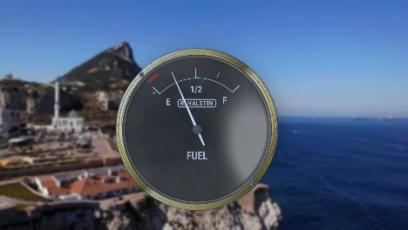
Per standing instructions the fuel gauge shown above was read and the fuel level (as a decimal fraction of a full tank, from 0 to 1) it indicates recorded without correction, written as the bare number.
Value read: 0.25
